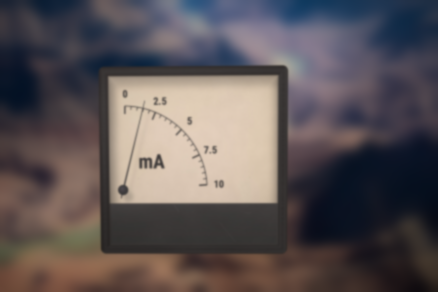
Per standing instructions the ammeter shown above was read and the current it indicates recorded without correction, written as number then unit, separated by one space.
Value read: 1.5 mA
